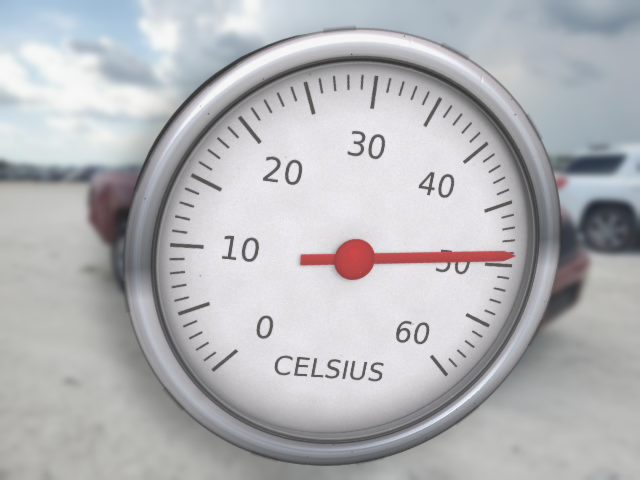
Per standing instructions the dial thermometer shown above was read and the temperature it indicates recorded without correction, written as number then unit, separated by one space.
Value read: 49 °C
